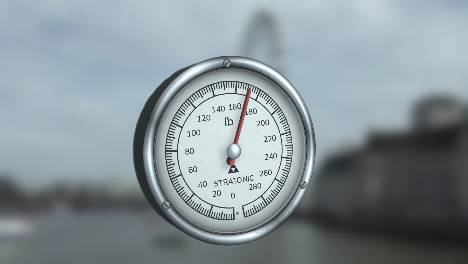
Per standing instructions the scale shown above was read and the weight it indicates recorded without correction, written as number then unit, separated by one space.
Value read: 170 lb
